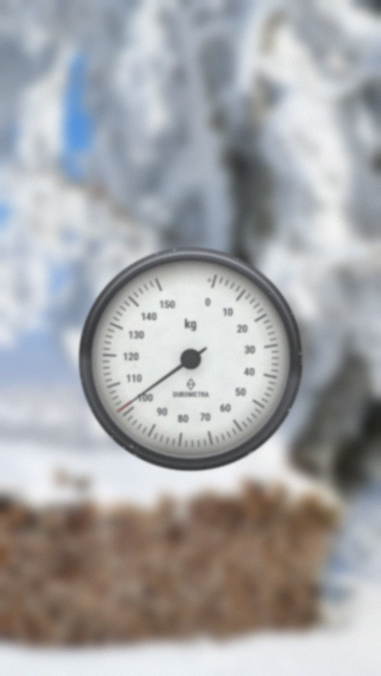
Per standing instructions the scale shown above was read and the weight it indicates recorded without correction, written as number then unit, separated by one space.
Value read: 102 kg
